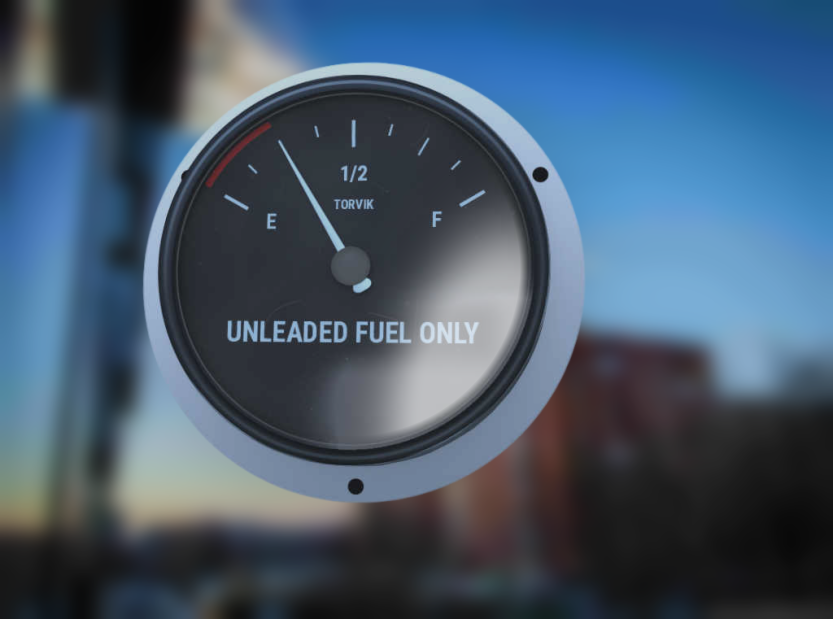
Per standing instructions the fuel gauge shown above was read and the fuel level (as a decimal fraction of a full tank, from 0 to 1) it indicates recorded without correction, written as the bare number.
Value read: 0.25
